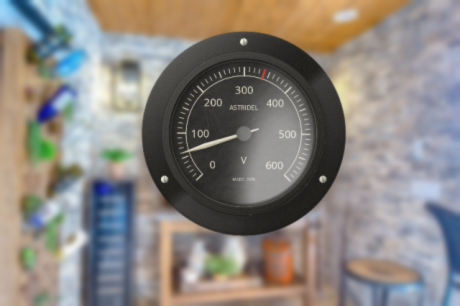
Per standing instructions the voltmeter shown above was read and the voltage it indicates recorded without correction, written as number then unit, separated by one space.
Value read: 60 V
